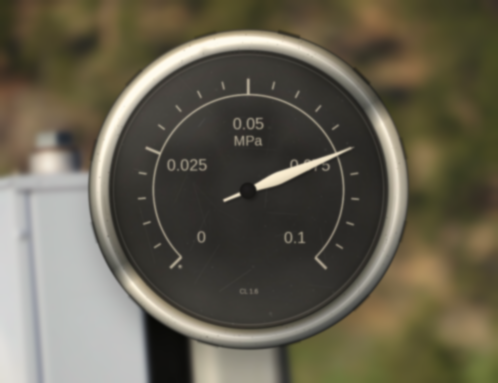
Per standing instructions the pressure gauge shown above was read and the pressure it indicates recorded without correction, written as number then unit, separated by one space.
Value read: 0.075 MPa
